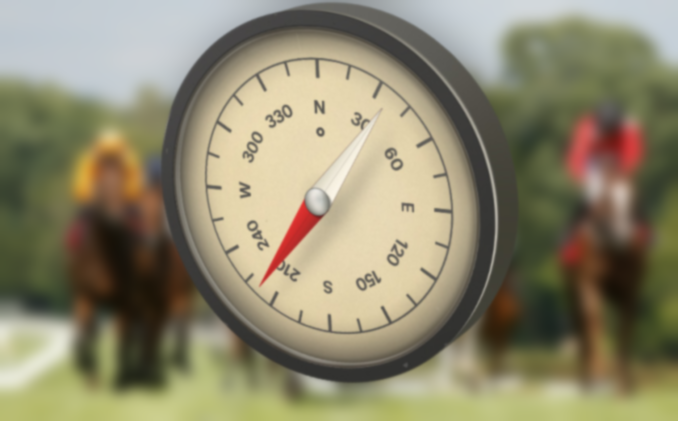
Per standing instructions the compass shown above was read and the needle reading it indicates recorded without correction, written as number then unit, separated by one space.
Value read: 217.5 °
